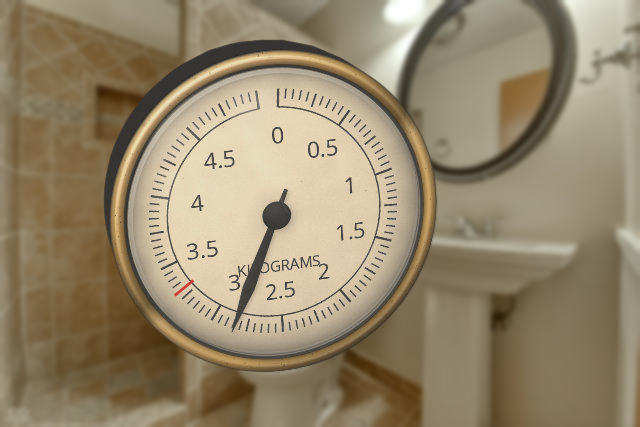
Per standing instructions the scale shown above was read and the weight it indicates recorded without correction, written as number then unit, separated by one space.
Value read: 2.85 kg
